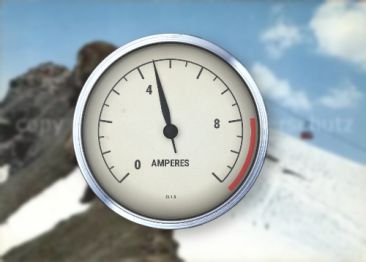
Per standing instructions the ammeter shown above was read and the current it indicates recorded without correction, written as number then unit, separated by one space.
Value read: 4.5 A
